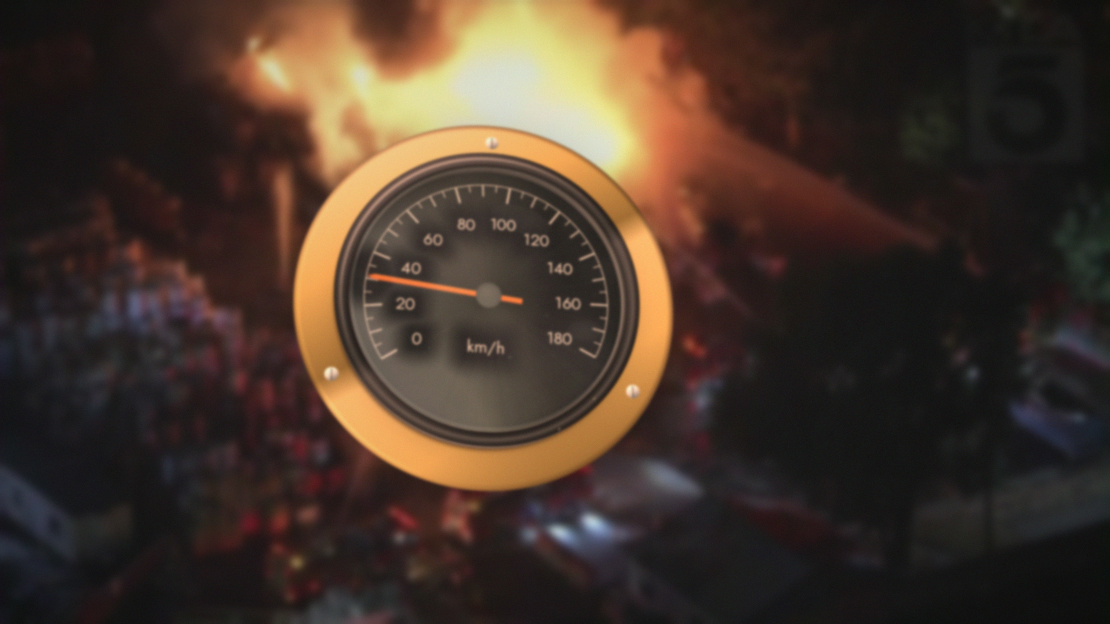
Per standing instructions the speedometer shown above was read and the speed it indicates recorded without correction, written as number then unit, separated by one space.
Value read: 30 km/h
